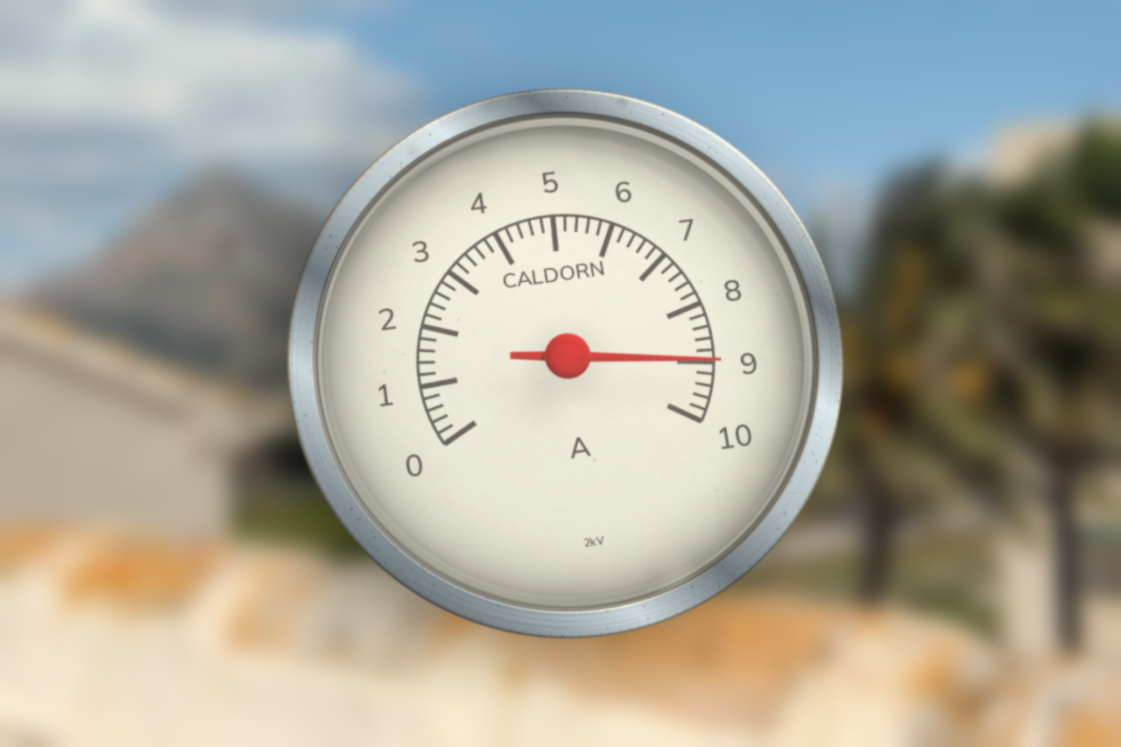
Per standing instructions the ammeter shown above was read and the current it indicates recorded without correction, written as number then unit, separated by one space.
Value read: 9 A
